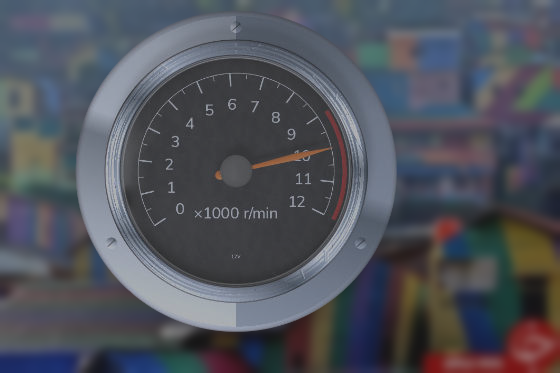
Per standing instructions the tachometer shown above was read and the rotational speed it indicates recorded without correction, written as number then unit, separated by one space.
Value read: 10000 rpm
